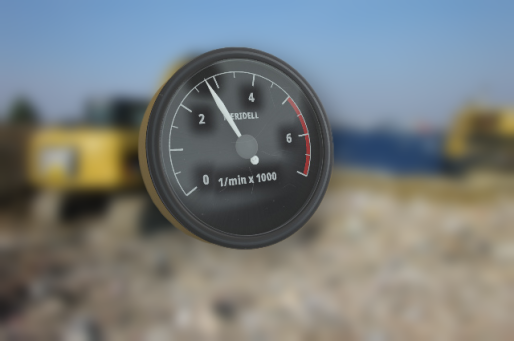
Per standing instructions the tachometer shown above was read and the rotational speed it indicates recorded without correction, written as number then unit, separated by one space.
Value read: 2750 rpm
